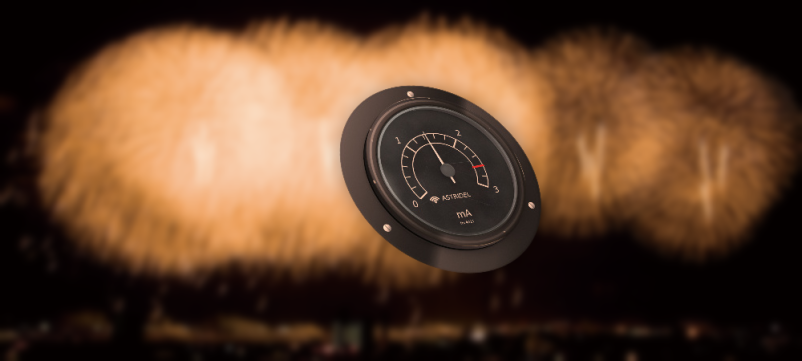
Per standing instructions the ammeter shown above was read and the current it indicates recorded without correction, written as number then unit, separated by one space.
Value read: 1.4 mA
